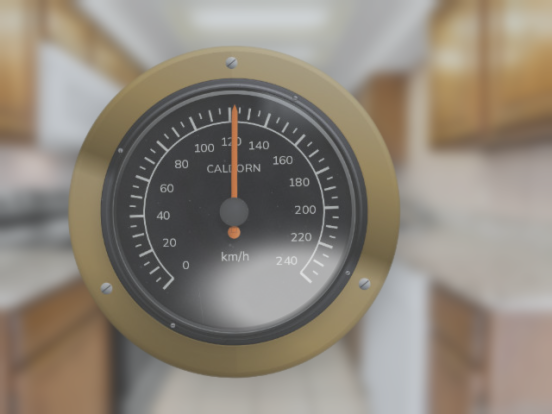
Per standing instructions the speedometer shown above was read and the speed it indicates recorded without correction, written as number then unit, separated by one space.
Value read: 122.5 km/h
